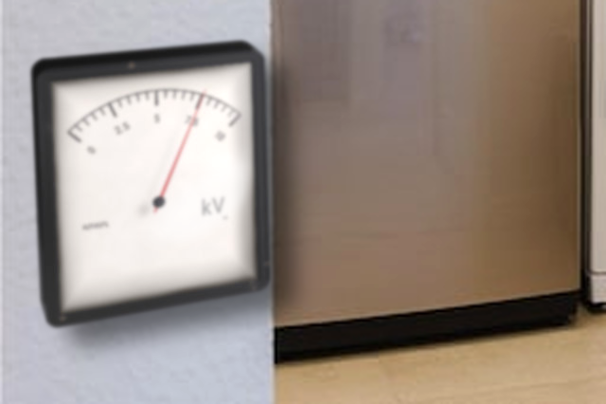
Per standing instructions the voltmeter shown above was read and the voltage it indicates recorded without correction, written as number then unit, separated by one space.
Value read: 7.5 kV
